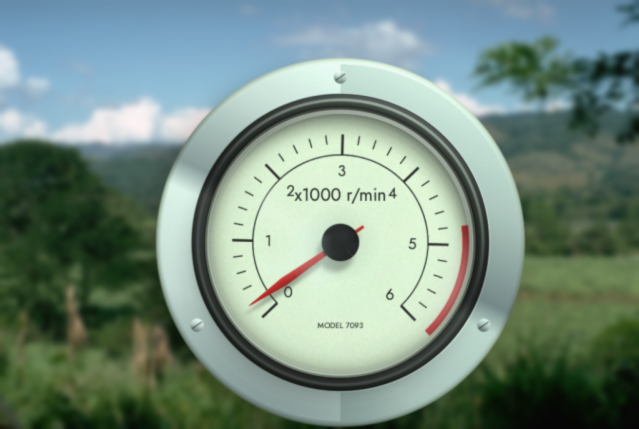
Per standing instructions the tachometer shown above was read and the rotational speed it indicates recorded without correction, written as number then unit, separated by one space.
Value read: 200 rpm
